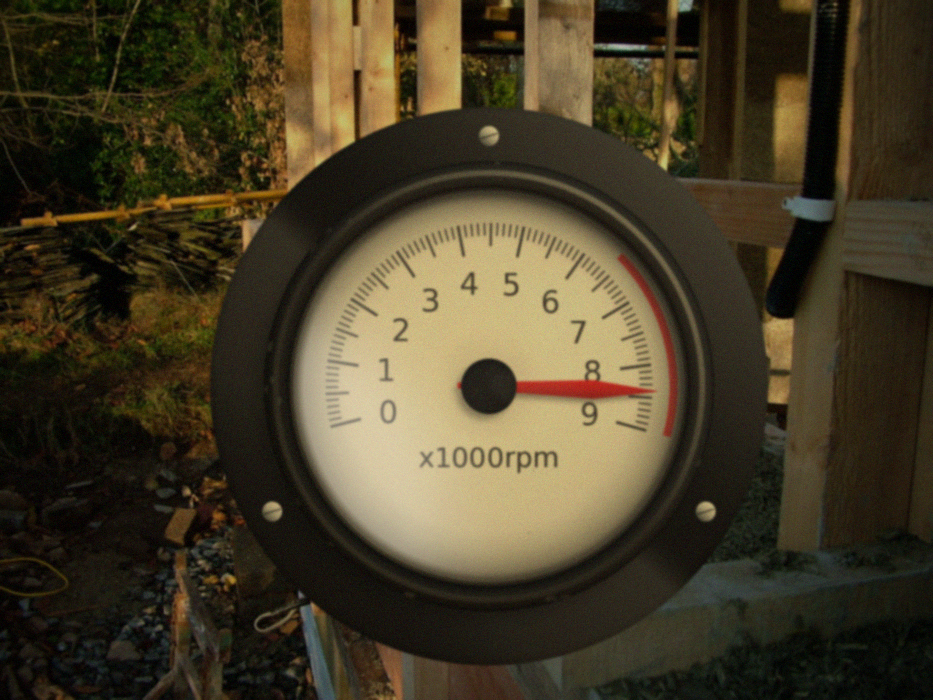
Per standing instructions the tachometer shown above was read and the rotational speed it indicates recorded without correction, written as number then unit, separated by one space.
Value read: 8400 rpm
